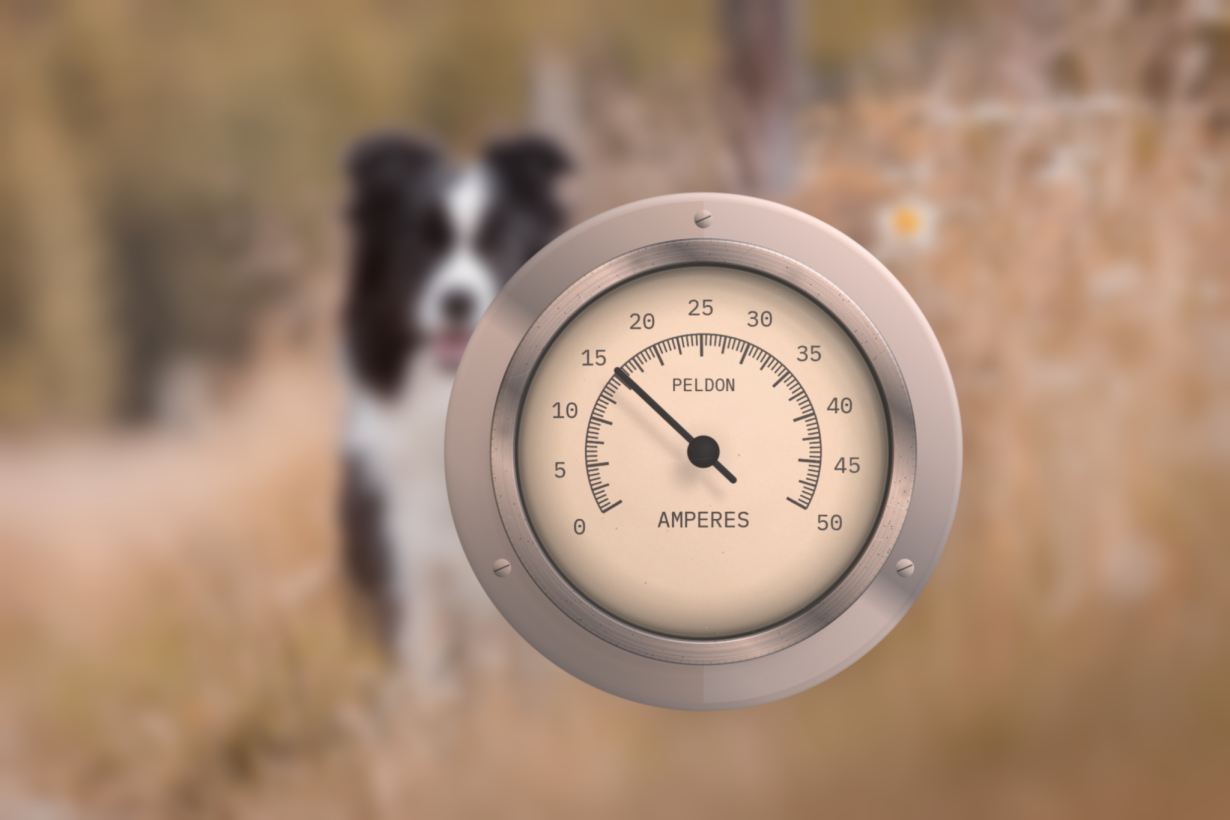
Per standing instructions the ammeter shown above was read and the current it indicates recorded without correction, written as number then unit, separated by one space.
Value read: 15.5 A
